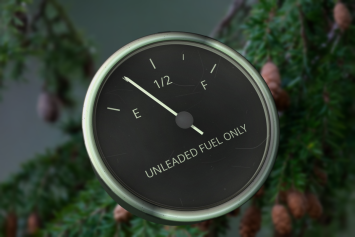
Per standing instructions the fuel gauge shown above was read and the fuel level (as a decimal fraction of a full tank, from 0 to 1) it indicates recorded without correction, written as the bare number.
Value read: 0.25
